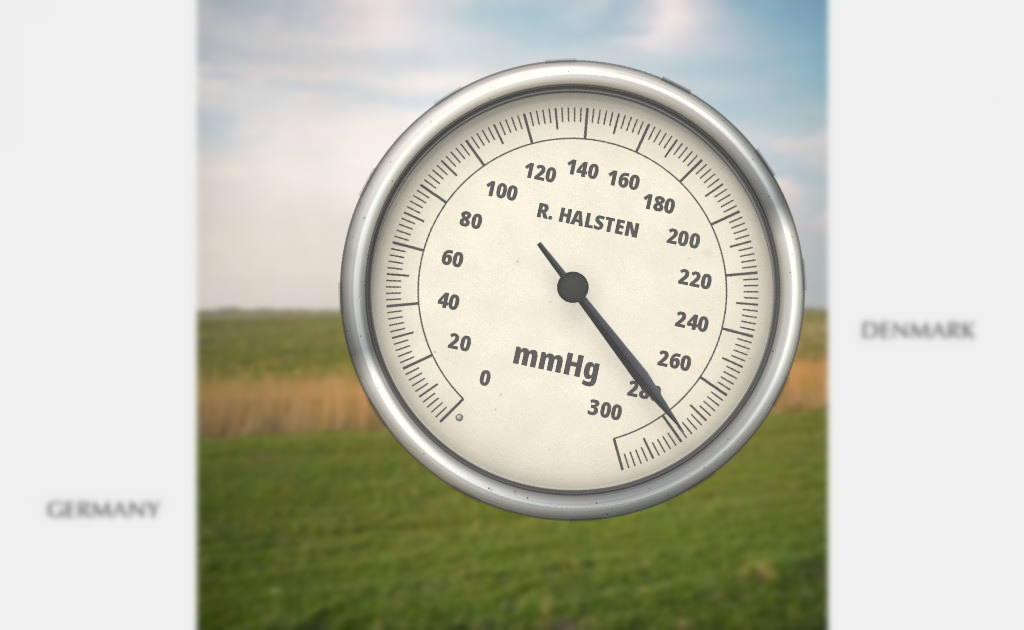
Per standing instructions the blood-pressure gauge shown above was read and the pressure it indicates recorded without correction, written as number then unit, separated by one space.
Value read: 278 mmHg
